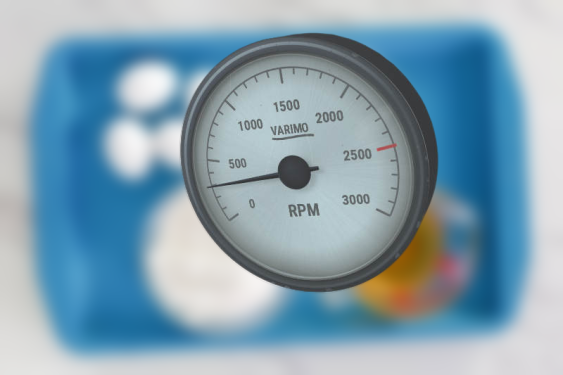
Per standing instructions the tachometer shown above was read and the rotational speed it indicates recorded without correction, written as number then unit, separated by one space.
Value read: 300 rpm
